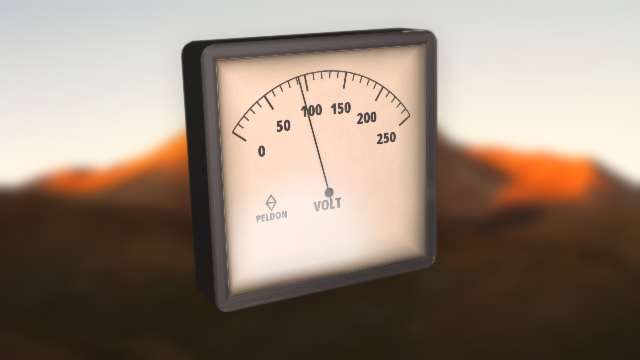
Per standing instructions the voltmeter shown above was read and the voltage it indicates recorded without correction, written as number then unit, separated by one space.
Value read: 90 V
